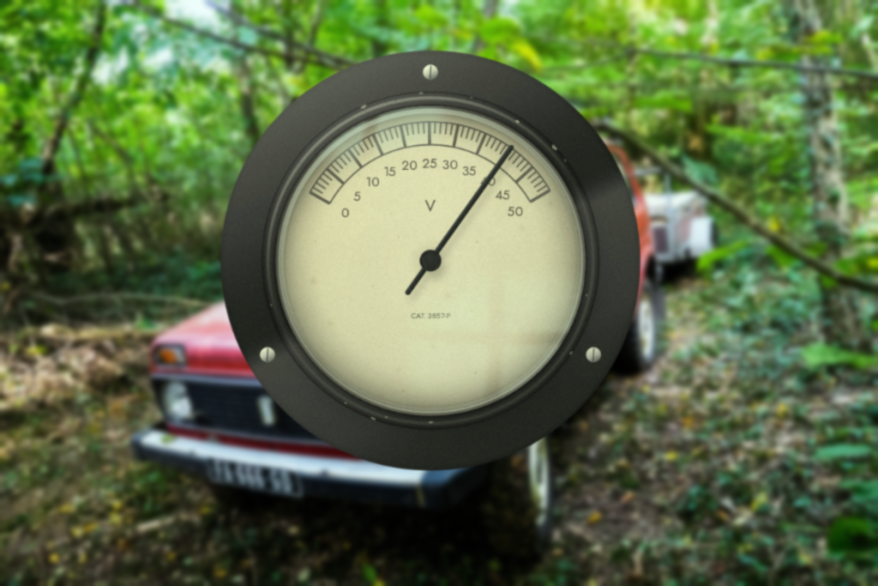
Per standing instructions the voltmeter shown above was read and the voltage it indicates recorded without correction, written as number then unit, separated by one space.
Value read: 40 V
